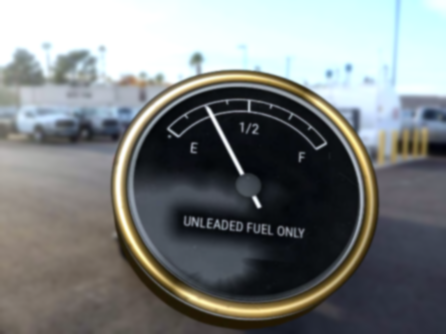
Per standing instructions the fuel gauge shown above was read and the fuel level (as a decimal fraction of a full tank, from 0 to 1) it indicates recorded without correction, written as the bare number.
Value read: 0.25
